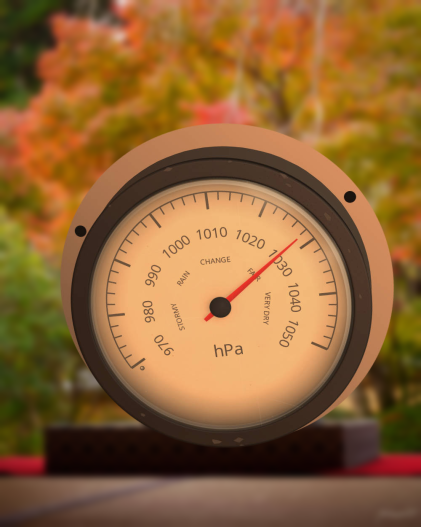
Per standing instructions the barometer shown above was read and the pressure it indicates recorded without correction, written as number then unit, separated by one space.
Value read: 1028 hPa
